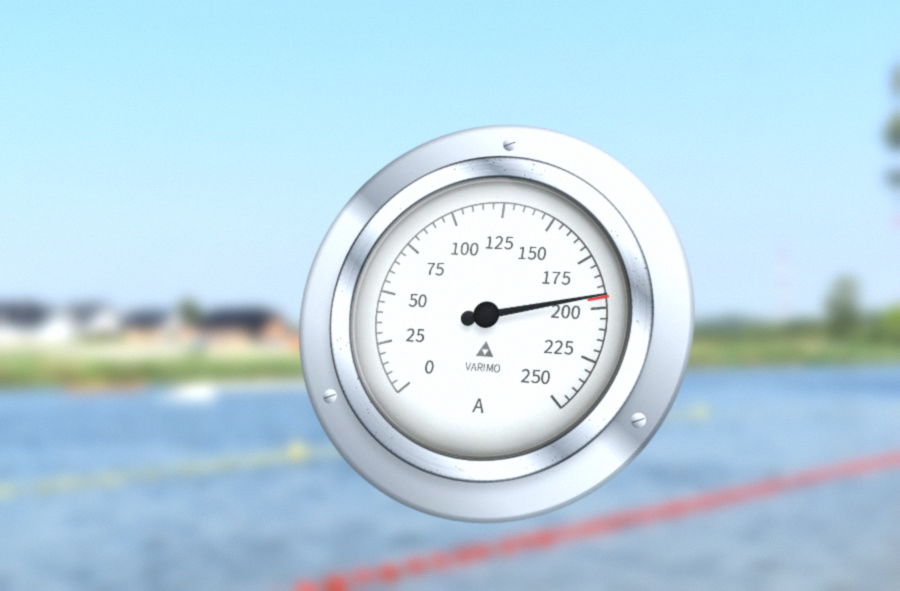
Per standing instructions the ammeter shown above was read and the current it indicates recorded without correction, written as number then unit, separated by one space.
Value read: 195 A
